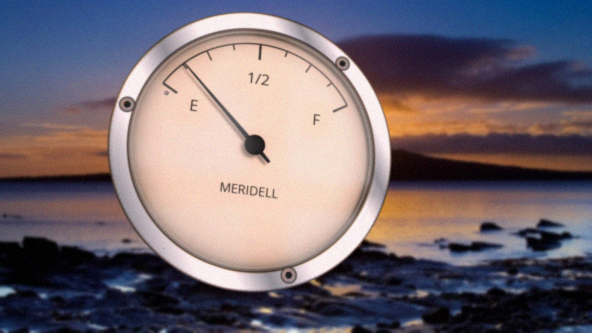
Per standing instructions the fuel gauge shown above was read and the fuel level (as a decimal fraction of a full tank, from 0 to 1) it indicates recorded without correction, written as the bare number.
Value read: 0.125
